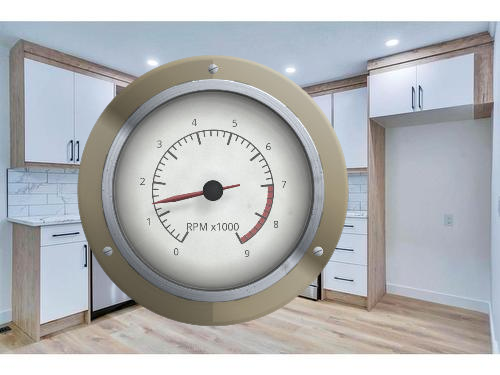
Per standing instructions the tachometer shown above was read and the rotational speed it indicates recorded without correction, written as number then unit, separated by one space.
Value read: 1400 rpm
